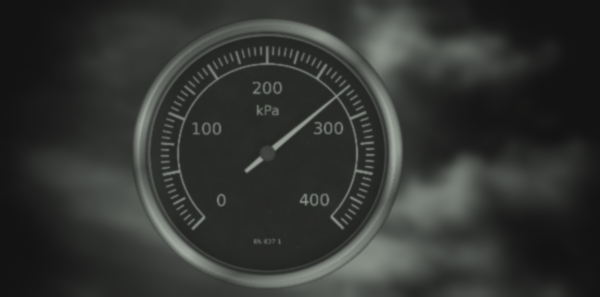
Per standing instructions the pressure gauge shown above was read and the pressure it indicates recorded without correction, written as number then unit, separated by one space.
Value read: 275 kPa
